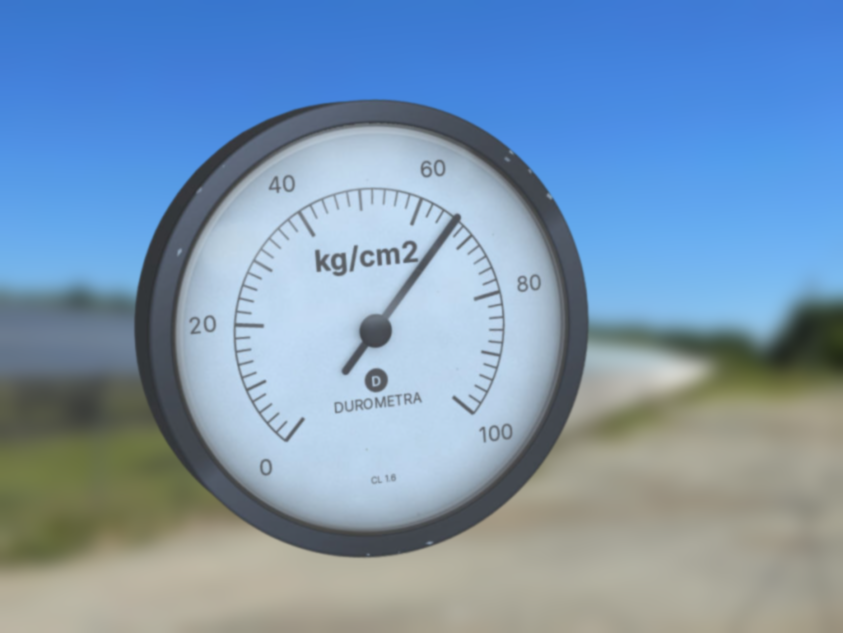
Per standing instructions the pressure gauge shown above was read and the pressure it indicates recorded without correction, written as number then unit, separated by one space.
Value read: 66 kg/cm²
